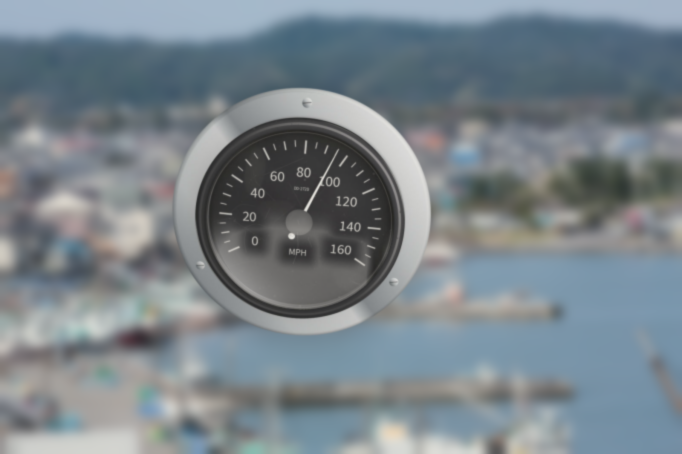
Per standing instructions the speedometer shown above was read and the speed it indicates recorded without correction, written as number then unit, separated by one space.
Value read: 95 mph
